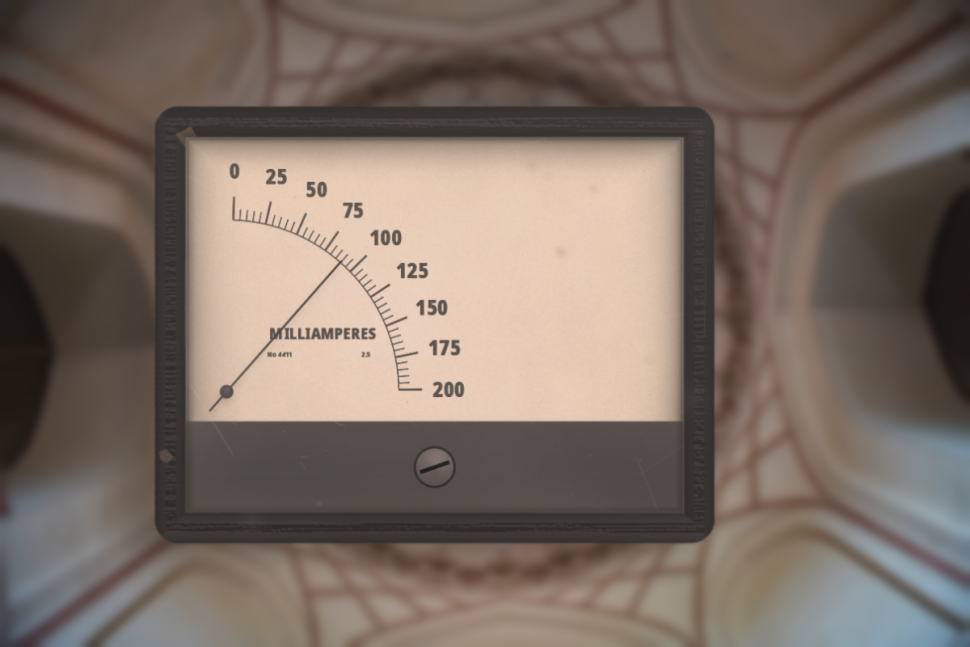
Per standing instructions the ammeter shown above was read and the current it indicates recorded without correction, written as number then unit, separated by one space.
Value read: 90 mA
